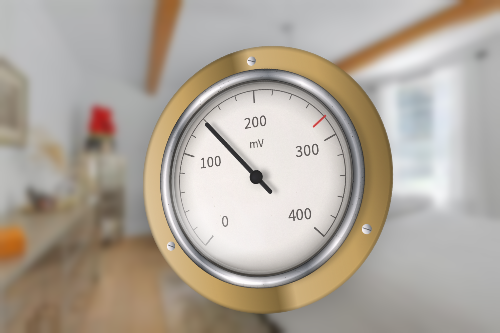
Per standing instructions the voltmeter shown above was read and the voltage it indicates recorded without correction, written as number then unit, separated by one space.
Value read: 140 mV
